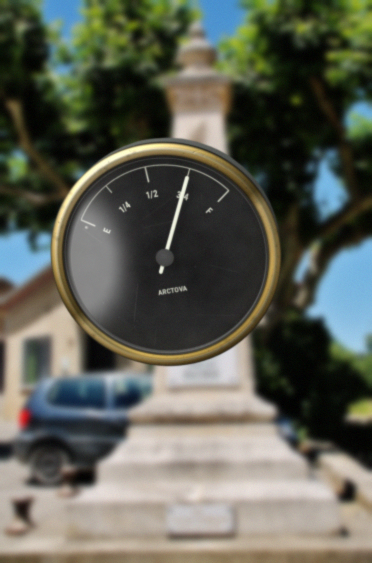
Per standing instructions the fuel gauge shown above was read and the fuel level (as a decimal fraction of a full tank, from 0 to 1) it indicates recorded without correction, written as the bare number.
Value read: 0.75
